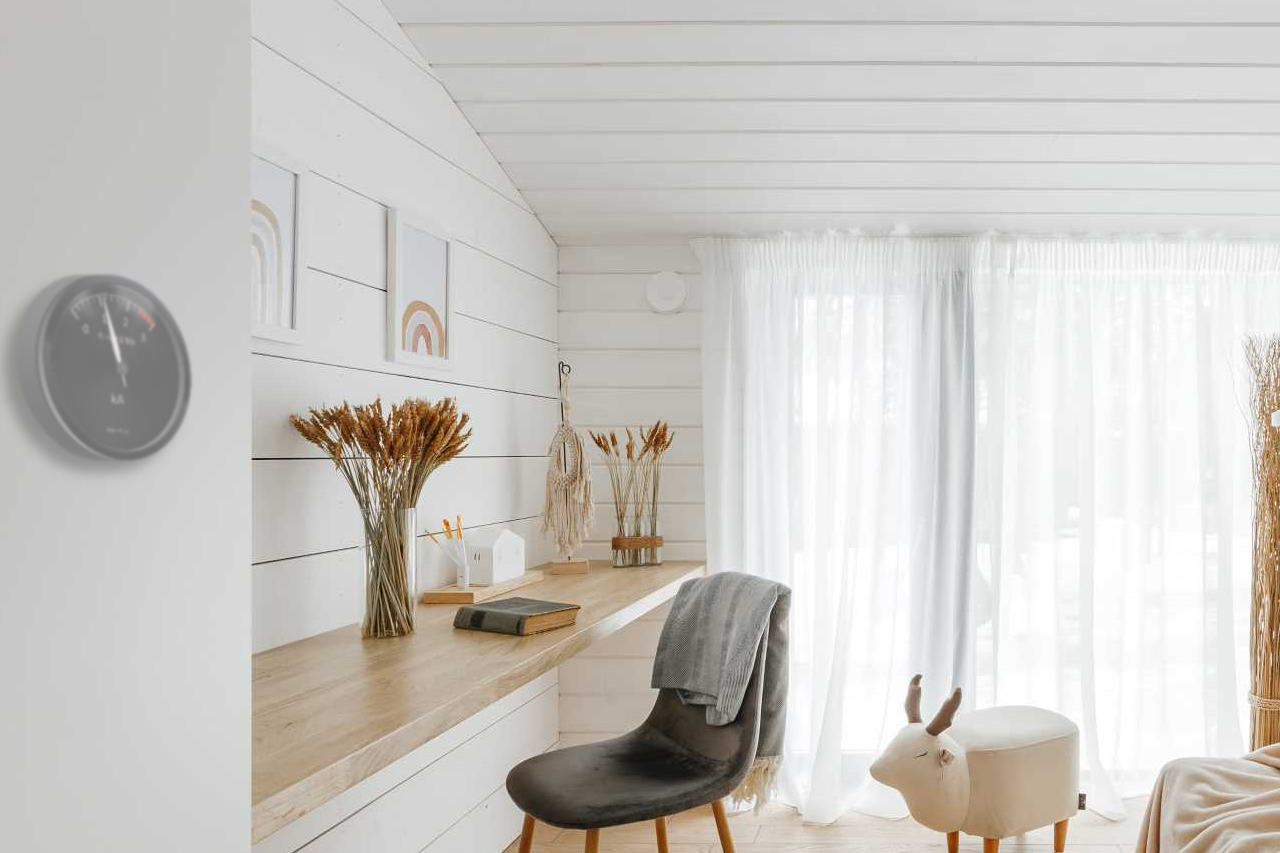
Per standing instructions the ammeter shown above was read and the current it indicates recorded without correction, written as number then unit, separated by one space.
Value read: 1 kA
